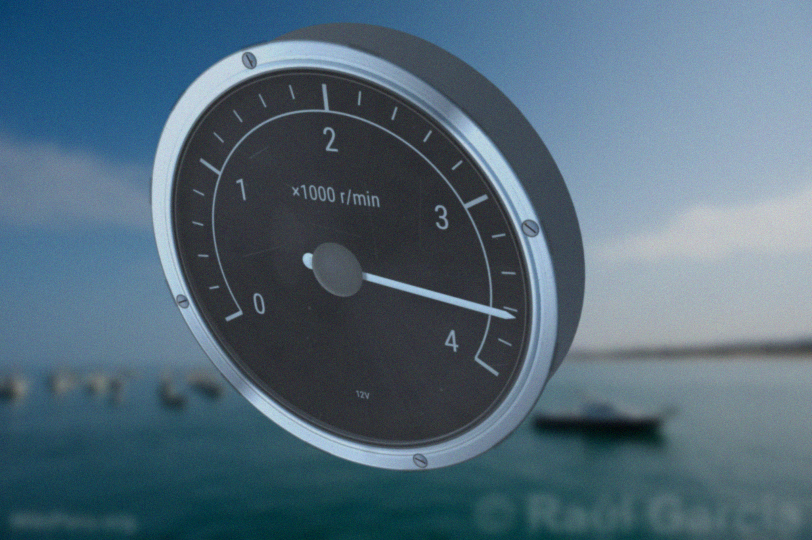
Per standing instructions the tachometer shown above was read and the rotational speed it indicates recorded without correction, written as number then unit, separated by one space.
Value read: 3600 rpm
